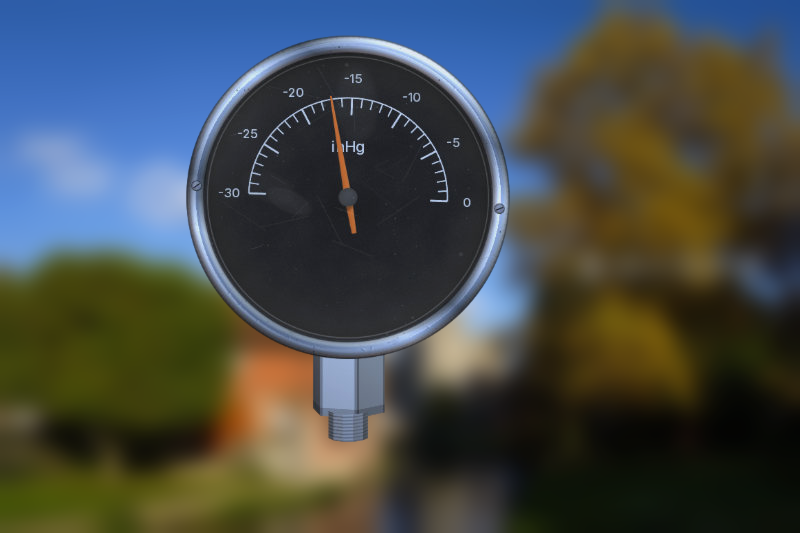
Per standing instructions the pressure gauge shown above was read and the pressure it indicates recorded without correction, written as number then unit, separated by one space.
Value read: -17 inHg
